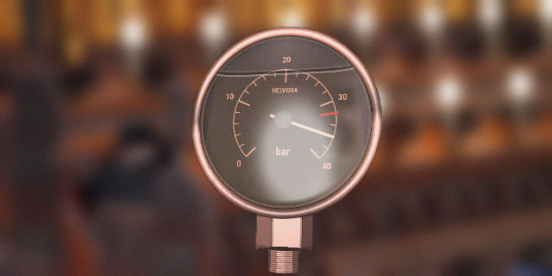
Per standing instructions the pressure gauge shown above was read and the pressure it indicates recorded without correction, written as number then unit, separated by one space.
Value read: 36 bar
